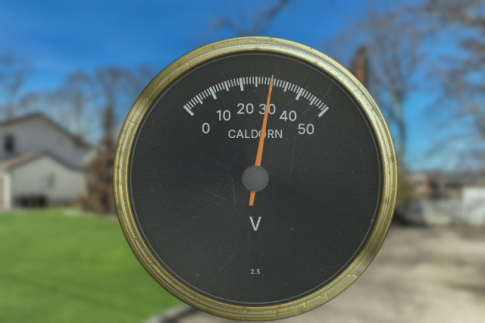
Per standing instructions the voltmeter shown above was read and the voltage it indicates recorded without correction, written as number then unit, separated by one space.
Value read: 30 V
